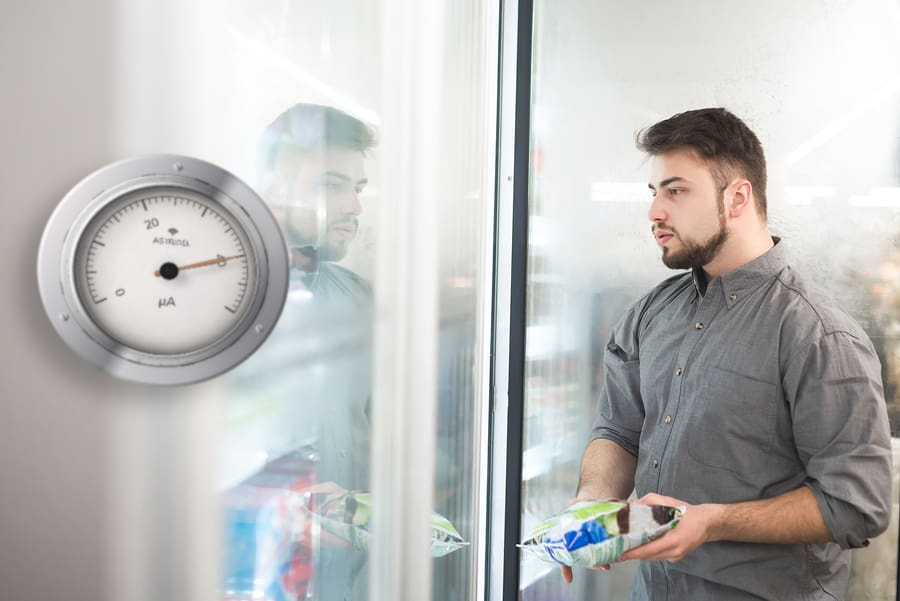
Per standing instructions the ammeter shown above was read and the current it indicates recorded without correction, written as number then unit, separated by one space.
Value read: 40 µA
